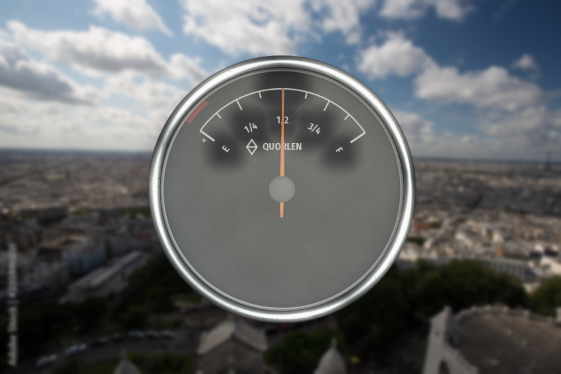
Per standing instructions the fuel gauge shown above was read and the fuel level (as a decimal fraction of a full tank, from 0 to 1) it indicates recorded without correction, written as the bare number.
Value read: 0.5
